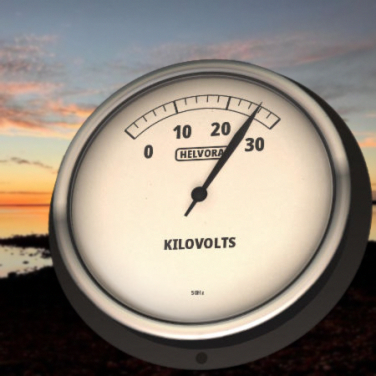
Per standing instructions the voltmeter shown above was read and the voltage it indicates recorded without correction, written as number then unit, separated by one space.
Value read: 26 kV
